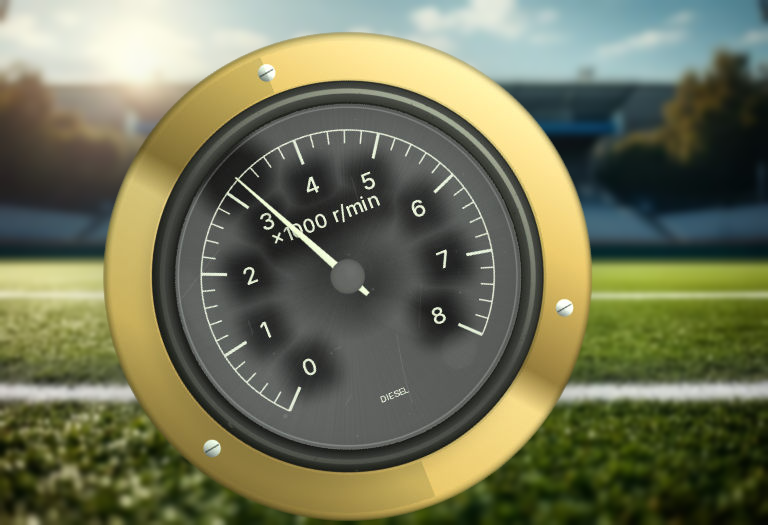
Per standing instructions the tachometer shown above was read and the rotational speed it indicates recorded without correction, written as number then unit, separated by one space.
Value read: 3200 rpm
